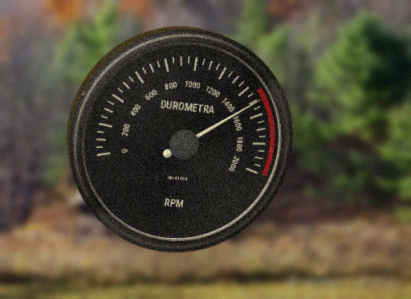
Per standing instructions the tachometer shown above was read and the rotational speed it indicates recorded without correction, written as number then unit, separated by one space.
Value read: 1500 rpm
